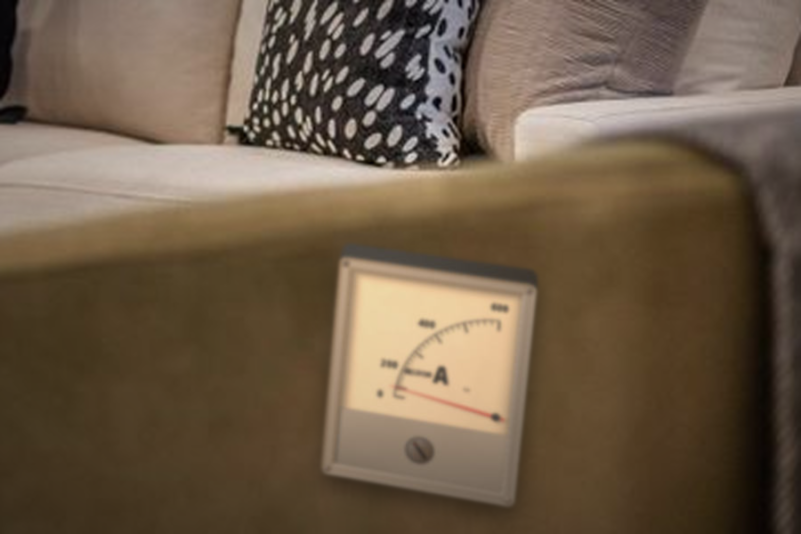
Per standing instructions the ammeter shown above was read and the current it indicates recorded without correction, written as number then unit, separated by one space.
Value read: 100 A
